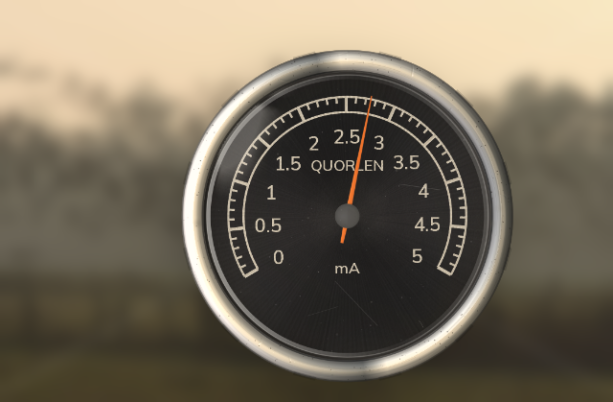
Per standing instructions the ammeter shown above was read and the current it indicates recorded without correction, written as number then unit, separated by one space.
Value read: 2.75 mA
